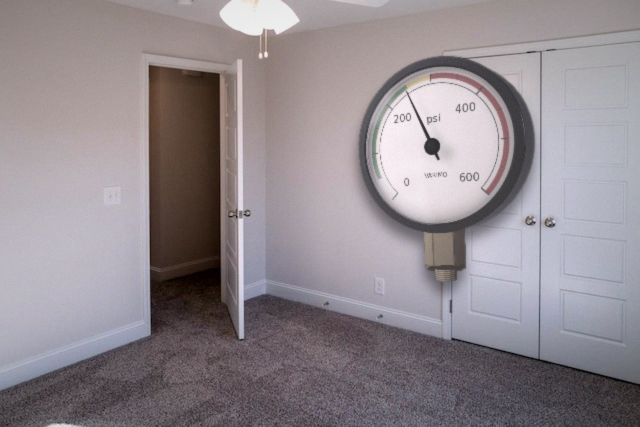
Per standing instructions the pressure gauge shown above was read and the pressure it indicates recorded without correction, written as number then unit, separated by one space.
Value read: 250 psi
